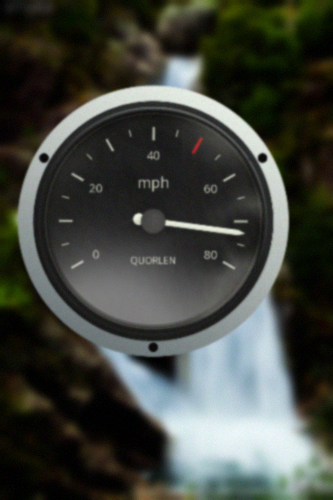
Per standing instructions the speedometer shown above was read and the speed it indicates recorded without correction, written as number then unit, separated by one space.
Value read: 72.5 mph
